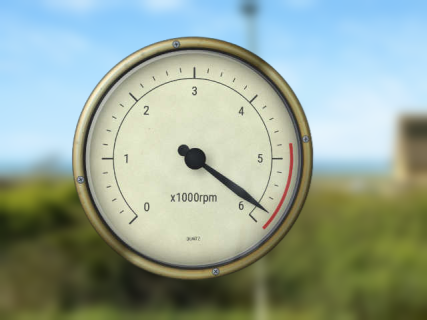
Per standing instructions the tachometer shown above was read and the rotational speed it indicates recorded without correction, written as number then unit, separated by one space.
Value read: 5800 rpm
